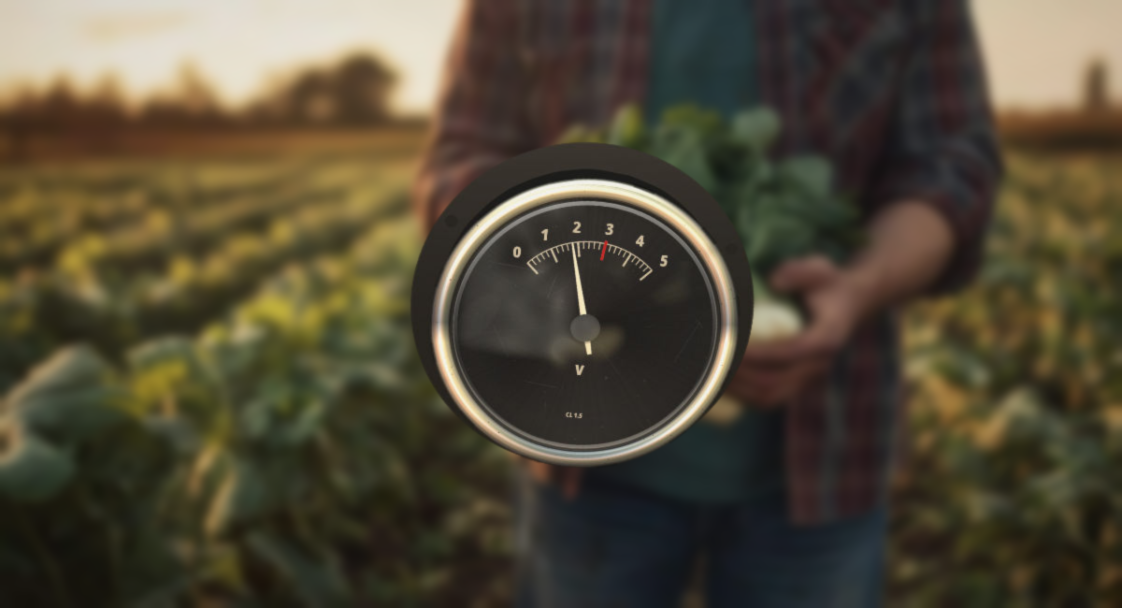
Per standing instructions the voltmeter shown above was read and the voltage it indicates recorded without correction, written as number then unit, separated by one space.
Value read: 1.8 V
